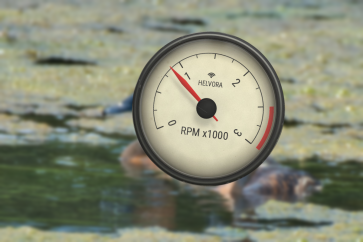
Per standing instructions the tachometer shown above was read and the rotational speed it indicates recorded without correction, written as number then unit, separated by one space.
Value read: 875 rpm
